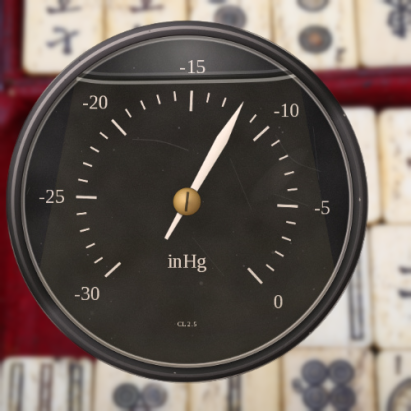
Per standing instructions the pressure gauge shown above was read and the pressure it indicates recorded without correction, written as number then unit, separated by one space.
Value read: -12 inHg
